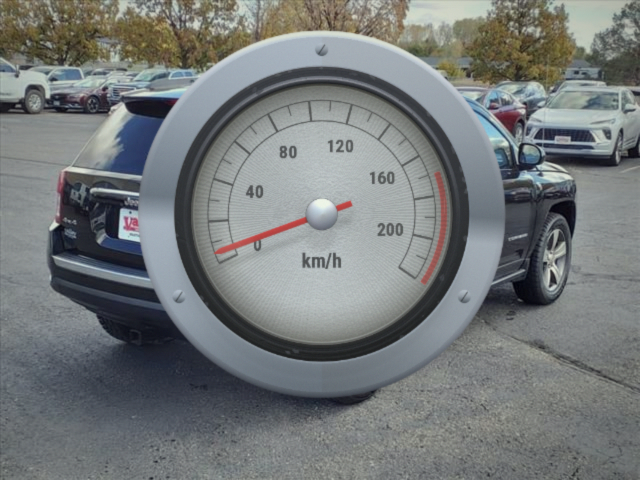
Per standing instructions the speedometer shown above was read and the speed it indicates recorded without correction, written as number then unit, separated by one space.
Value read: 5 km/h
